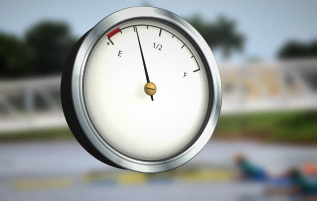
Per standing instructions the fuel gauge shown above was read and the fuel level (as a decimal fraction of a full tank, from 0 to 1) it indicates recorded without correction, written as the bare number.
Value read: 0.25
